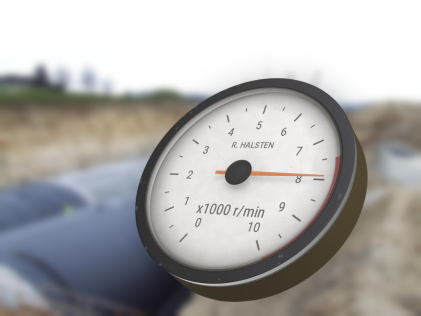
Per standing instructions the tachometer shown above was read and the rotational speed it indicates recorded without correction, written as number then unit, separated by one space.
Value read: 8000 rpm
